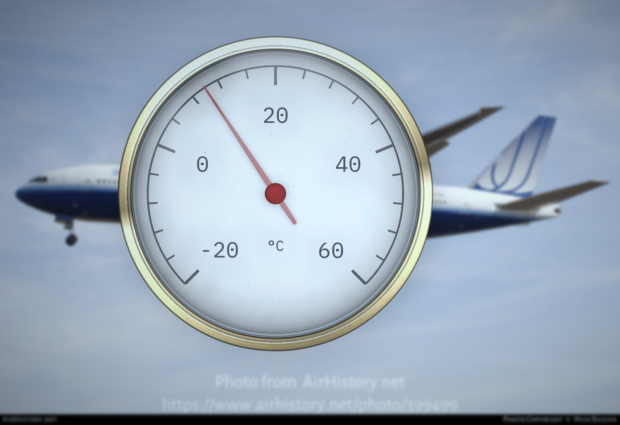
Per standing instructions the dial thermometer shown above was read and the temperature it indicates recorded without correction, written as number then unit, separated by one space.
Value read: 10 °C
